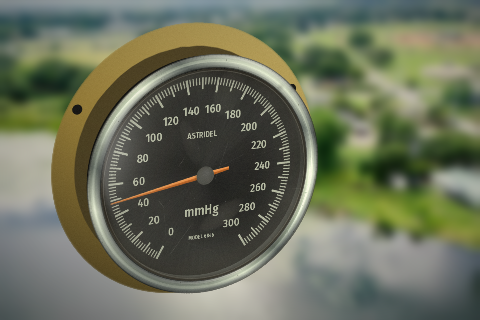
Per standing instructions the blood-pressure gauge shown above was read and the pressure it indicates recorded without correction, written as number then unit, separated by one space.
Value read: 50 mmHg
